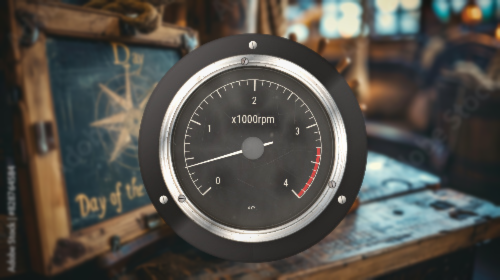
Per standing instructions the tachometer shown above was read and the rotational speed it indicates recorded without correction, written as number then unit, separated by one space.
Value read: 400 rpm
